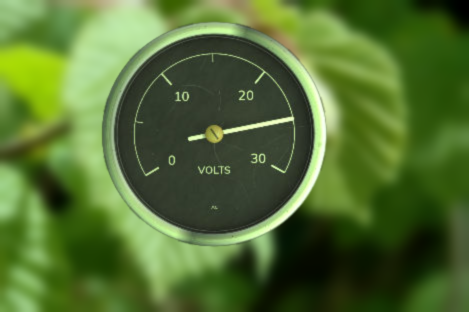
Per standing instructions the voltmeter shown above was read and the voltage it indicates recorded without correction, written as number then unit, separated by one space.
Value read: 25 V
